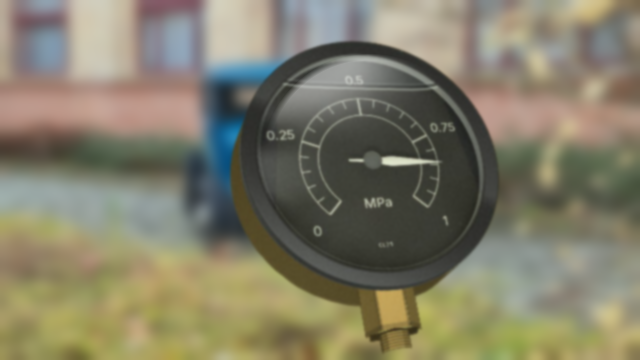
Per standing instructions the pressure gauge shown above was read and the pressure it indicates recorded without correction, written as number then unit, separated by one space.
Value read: 0.85 MPa
